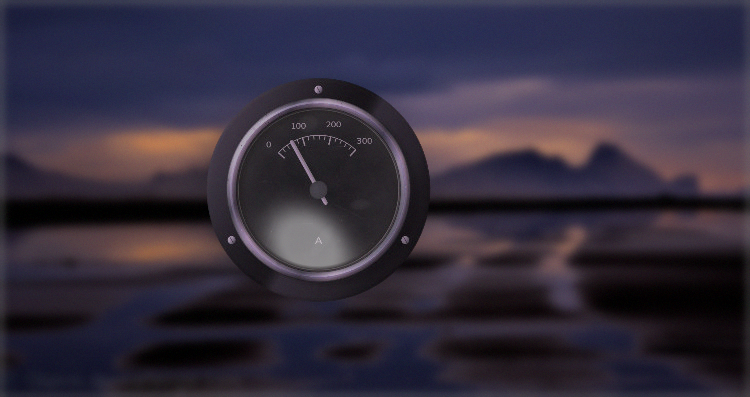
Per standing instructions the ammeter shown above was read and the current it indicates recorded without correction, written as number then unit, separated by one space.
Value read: 60 A
